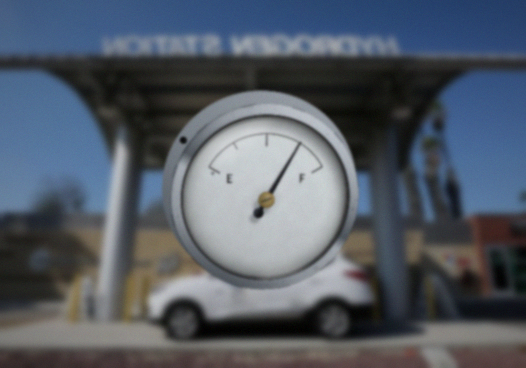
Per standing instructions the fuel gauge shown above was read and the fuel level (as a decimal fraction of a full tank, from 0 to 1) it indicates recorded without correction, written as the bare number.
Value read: 0.75
